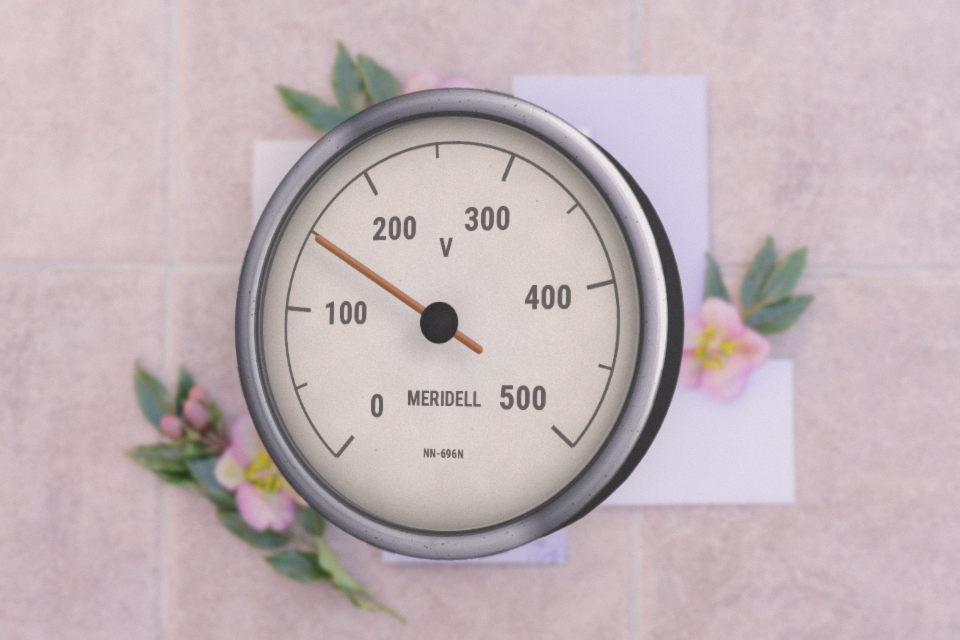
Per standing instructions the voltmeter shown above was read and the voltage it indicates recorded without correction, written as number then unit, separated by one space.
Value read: 150 V
